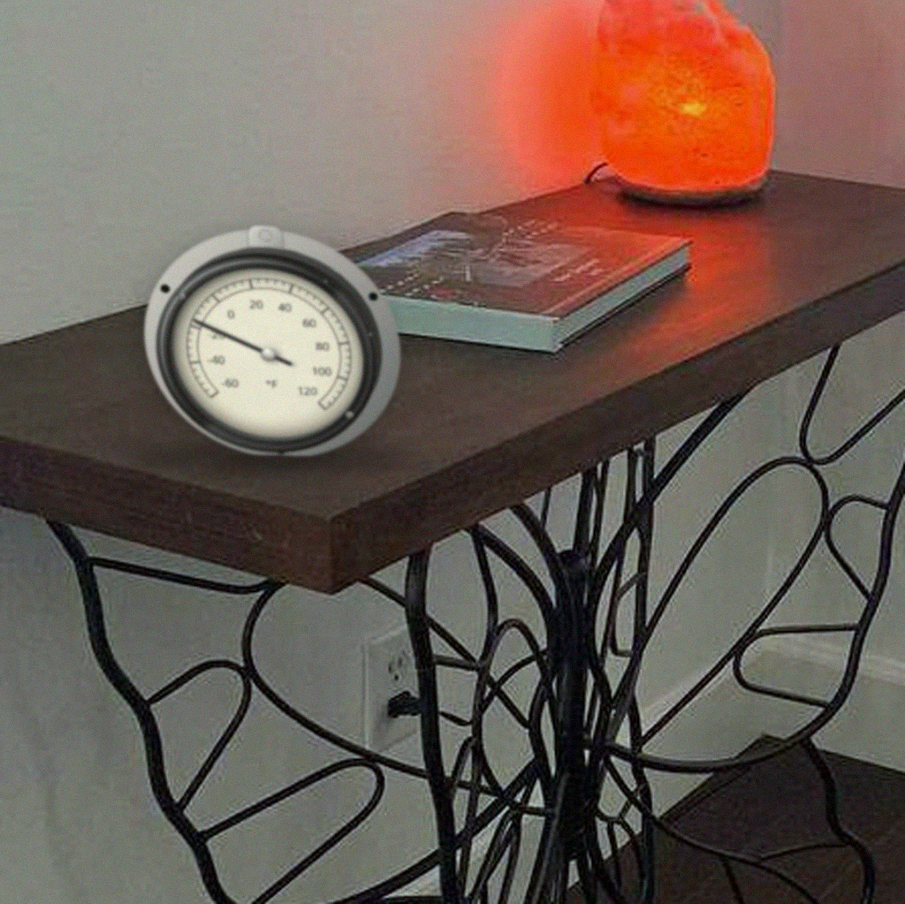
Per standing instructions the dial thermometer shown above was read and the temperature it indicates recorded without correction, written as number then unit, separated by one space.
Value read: -16 °F
